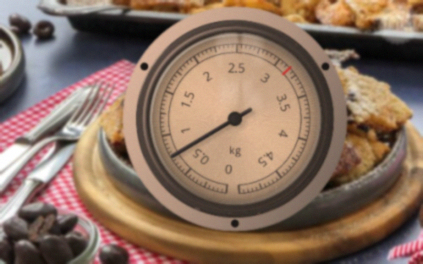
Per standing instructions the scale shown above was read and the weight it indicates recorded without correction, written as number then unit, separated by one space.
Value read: 0.75 kg
